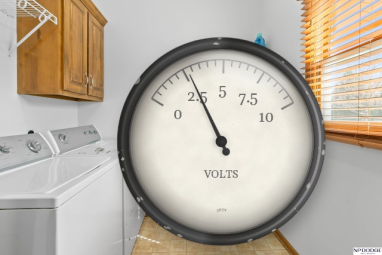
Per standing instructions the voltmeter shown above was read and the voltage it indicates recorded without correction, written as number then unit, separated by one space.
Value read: 2.75 V
